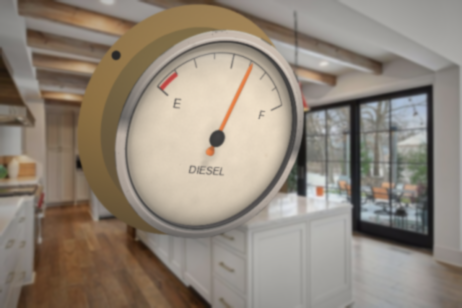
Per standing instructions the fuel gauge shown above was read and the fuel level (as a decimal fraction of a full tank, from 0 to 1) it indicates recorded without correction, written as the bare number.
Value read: 0.625
